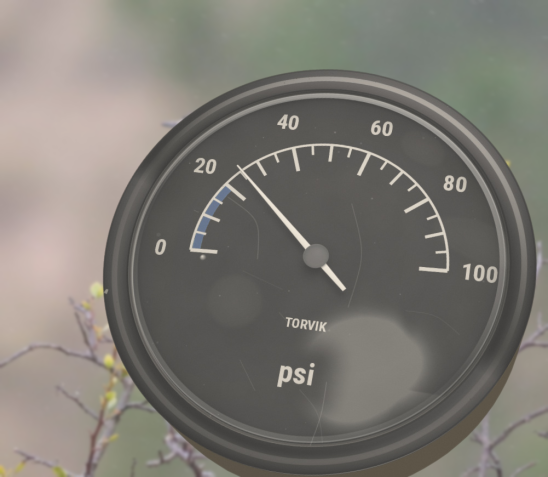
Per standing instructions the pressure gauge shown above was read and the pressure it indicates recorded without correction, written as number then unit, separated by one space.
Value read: 25 psi
